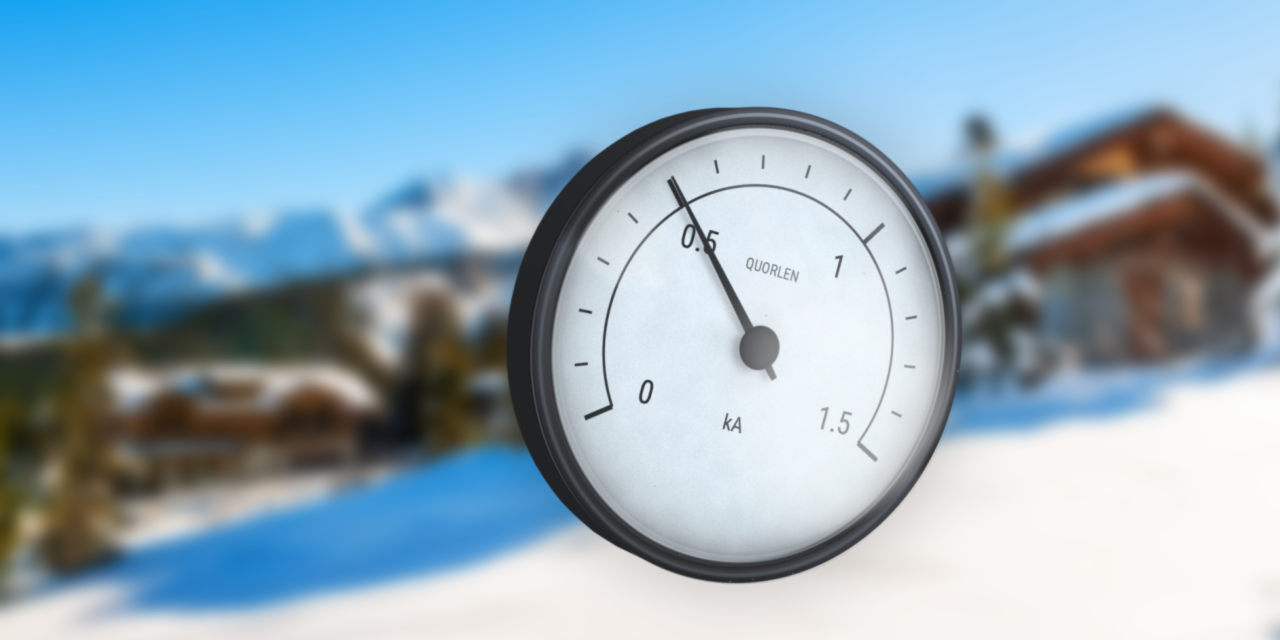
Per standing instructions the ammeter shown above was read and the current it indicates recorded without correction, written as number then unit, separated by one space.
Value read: 0.5 kA
